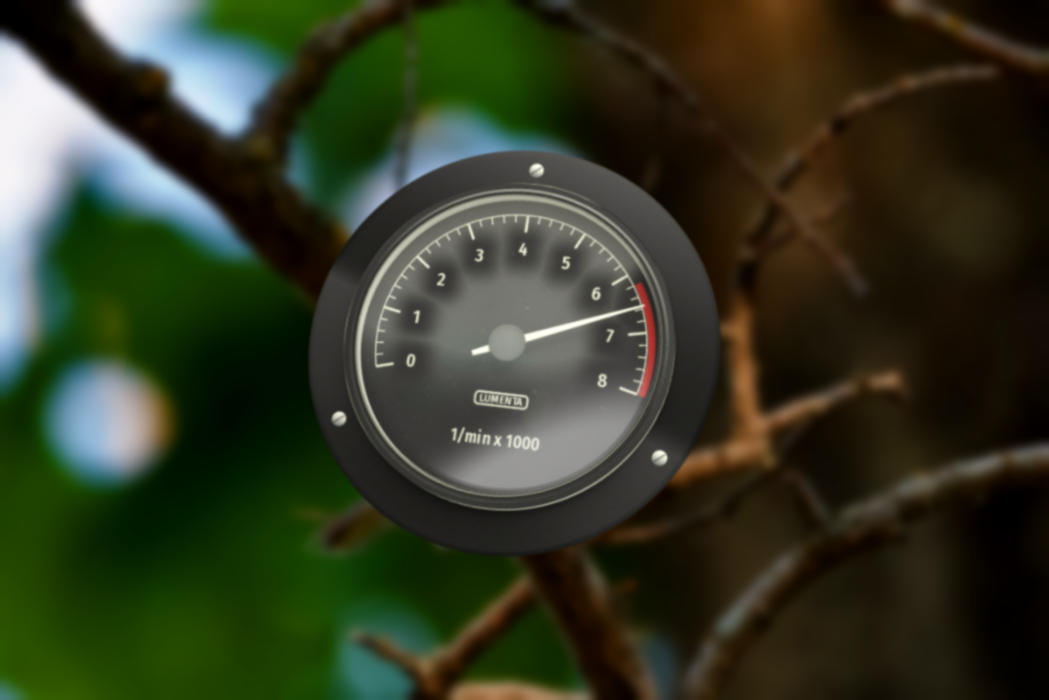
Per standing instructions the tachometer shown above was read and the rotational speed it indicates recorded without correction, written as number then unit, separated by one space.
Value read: 6600 rpm
